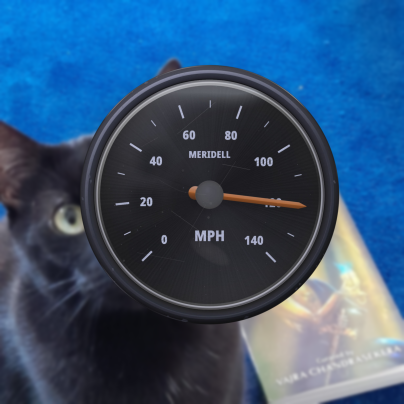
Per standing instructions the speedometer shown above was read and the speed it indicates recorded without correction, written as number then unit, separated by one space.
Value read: 120 mph
